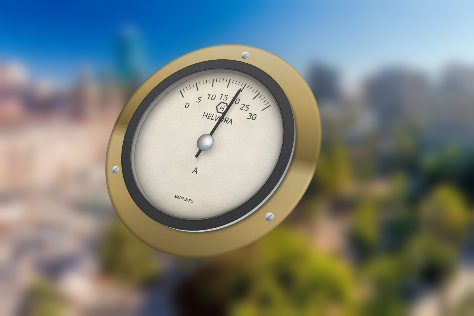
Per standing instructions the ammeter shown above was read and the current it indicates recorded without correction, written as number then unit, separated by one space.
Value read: 20 A
